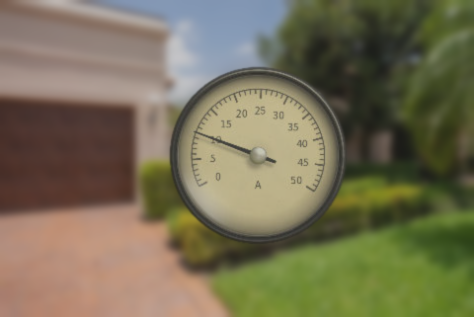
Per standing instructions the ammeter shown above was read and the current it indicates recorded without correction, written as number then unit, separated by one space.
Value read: 10 A
